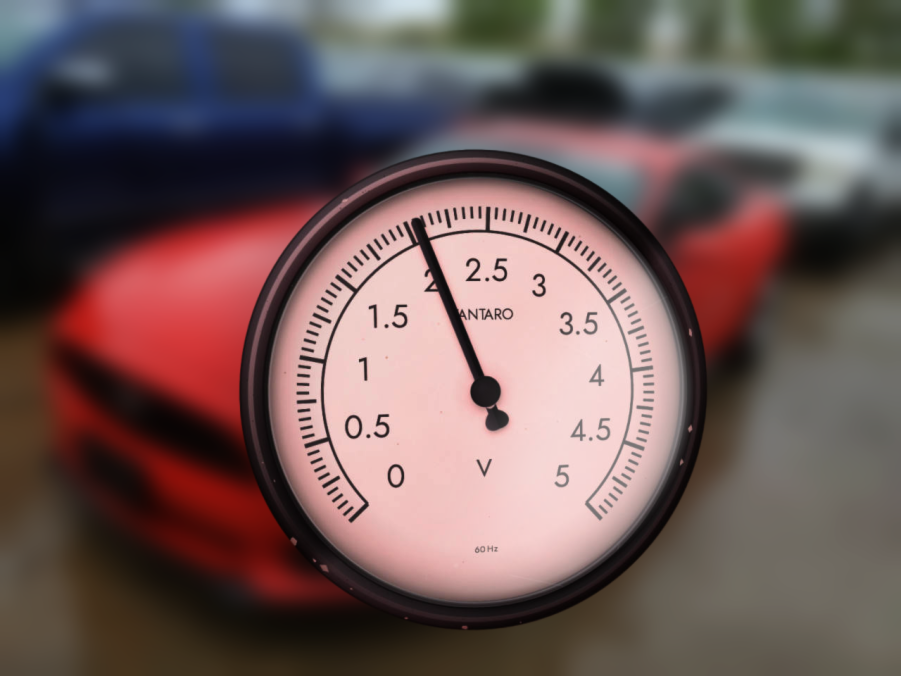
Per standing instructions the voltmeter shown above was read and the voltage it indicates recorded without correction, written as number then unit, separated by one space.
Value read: 2.05 V
